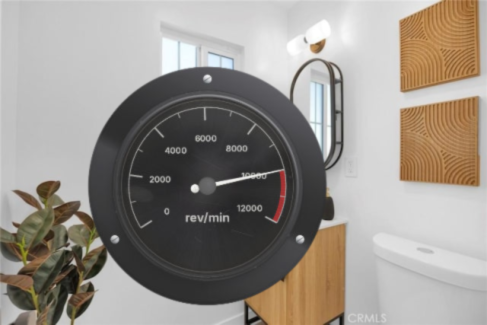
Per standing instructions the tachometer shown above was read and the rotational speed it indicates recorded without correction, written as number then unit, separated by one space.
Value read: 10000 rpm
